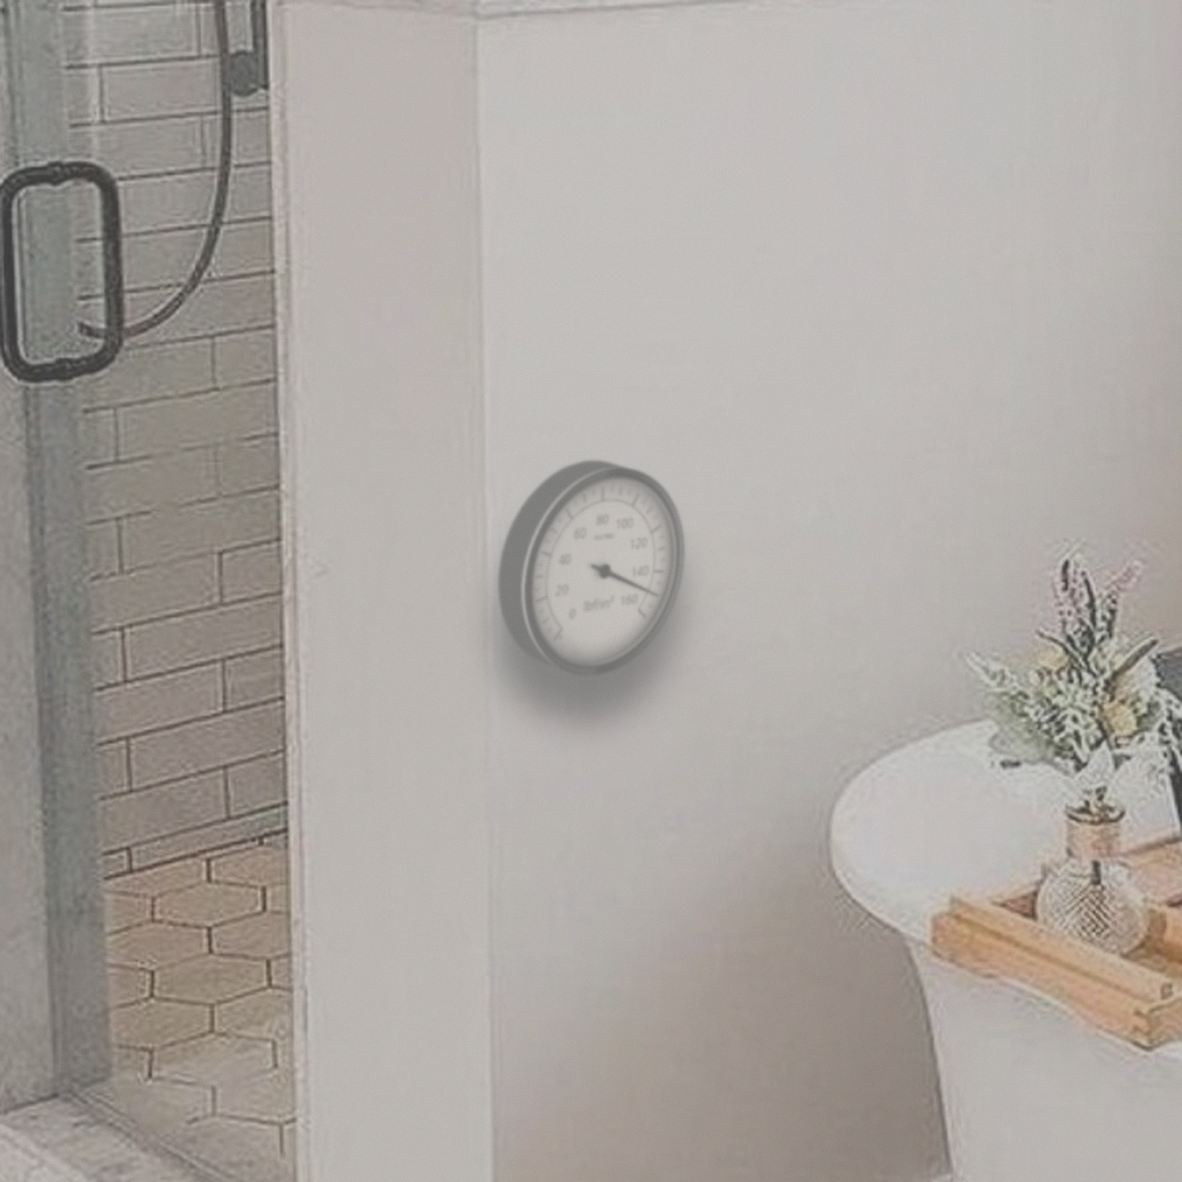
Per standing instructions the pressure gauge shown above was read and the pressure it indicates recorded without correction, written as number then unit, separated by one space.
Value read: 150 psi
